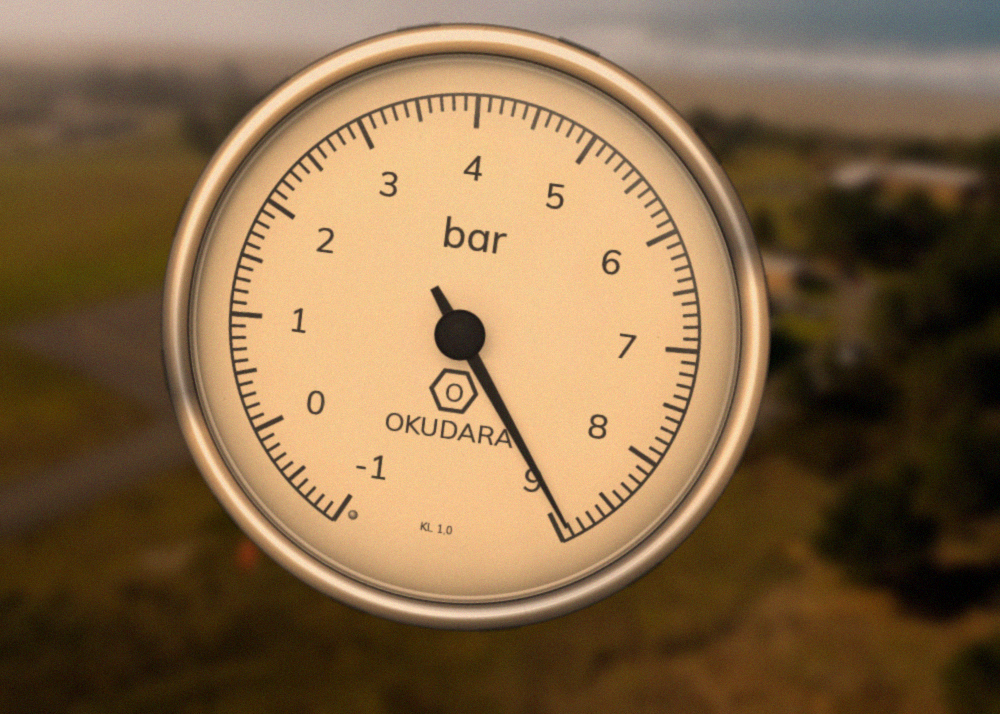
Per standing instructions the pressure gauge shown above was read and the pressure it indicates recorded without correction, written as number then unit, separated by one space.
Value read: 8.9 bar
